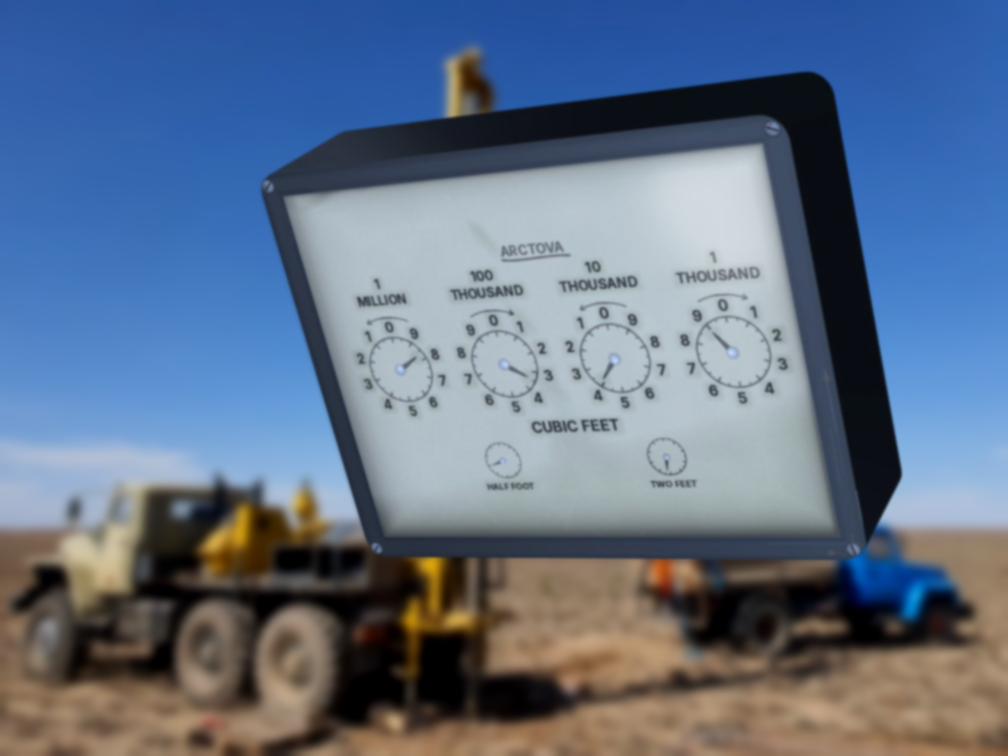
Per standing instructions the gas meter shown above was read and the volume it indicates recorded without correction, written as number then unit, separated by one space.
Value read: 833900 ft³
